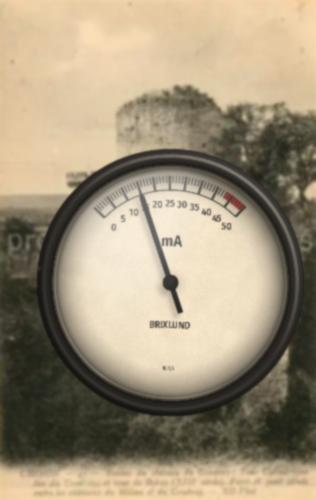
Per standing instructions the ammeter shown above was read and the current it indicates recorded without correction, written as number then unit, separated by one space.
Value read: 15 mA
